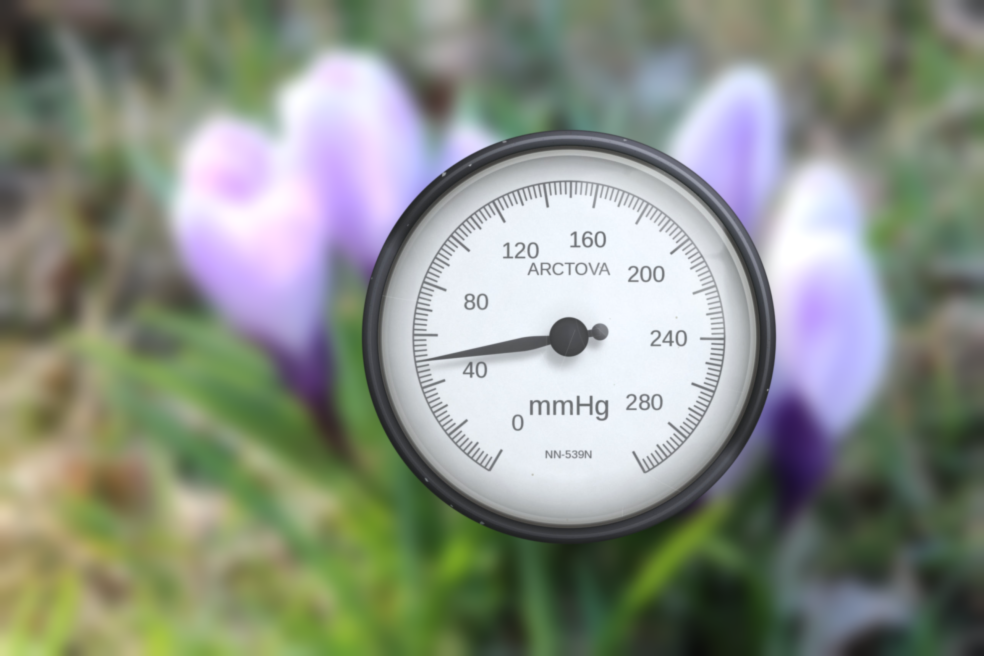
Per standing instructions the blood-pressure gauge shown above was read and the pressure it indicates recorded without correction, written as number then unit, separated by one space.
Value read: 50 mmHg
